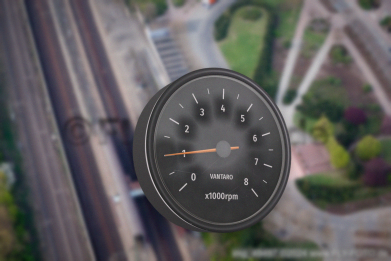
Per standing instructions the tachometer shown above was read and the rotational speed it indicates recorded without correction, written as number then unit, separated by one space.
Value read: 1000 rpm
